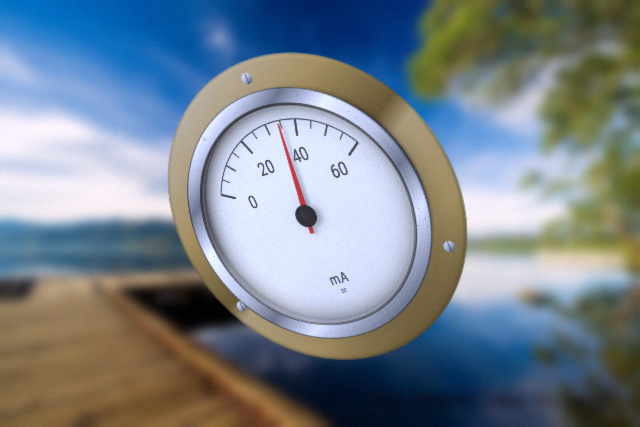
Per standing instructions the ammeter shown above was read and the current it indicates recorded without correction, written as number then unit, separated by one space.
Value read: 35 mA
